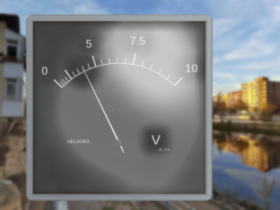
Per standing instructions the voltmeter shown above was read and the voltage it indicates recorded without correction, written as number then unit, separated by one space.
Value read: 4 V
